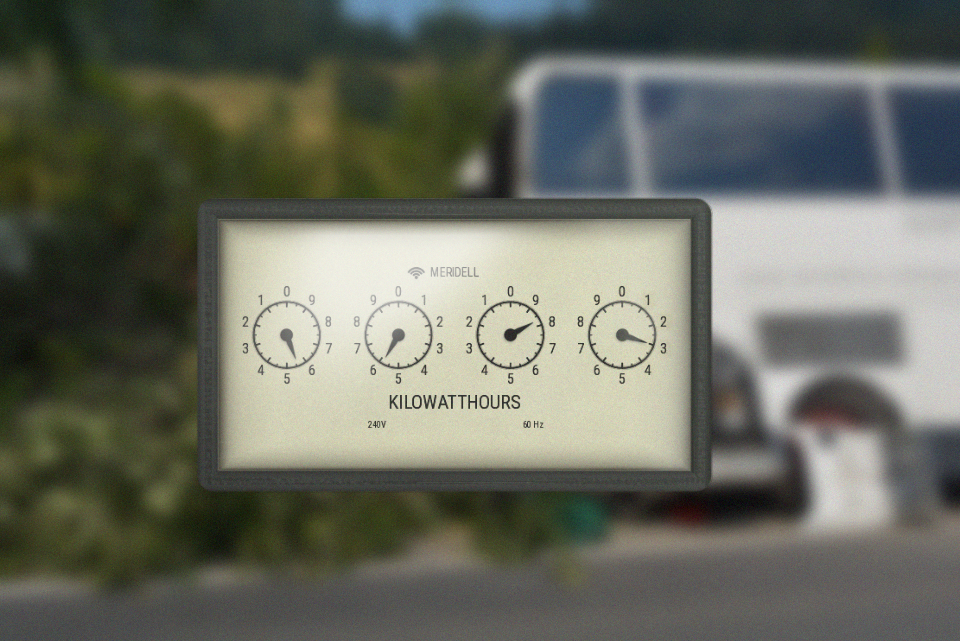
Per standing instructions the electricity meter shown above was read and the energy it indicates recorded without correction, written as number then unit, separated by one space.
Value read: 5583 kWh
